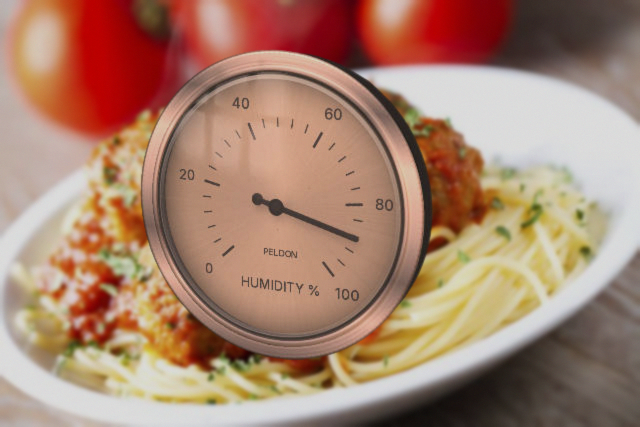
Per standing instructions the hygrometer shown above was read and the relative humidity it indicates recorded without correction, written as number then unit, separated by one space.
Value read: 88 %
